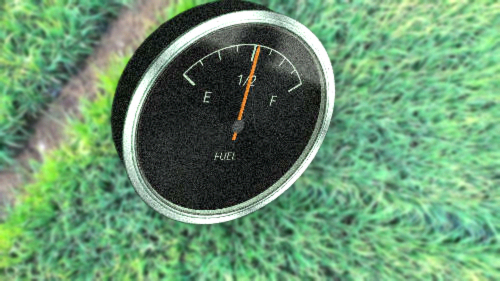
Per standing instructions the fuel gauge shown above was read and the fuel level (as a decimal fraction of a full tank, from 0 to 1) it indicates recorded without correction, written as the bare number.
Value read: 0.5
